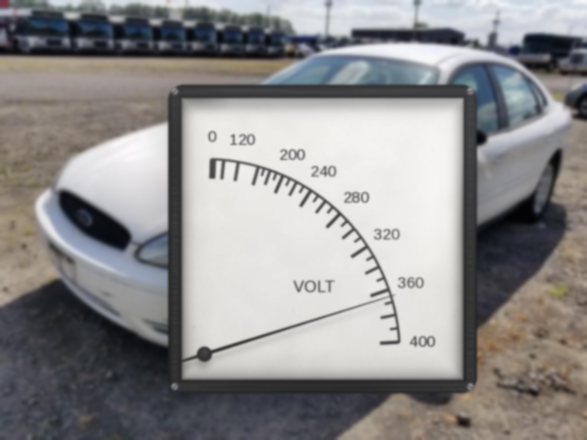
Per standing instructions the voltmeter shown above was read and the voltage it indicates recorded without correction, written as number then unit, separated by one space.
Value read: 365 V
